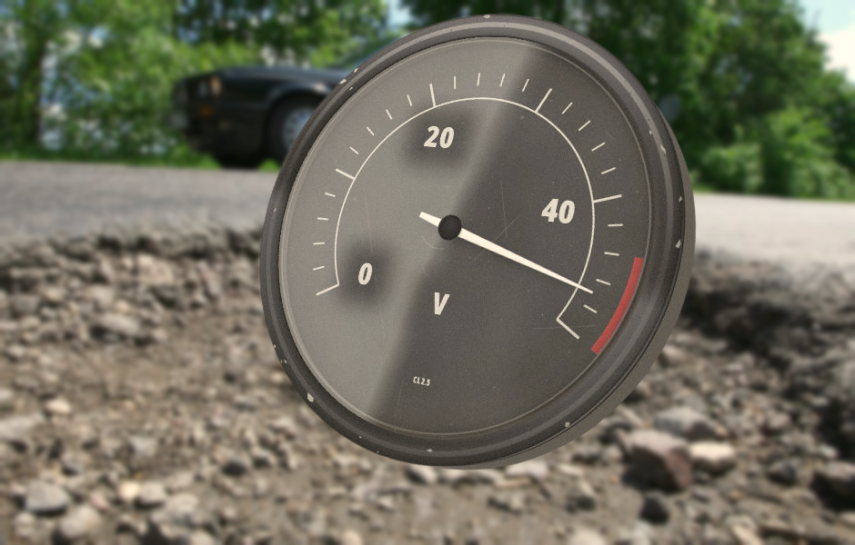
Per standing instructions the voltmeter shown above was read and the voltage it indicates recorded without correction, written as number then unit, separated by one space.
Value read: 47 V
